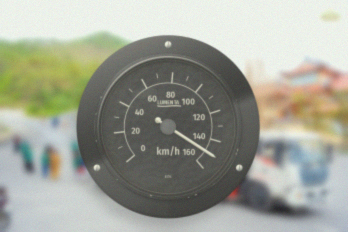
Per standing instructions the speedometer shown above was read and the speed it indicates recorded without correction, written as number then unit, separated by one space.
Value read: 150 km/h
